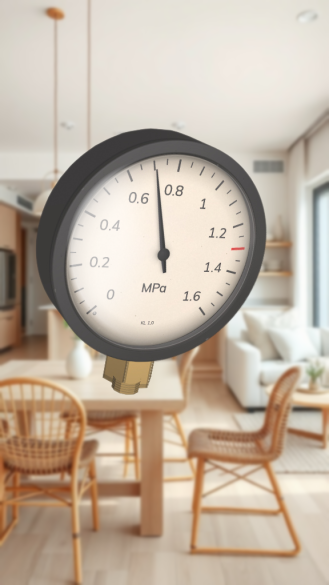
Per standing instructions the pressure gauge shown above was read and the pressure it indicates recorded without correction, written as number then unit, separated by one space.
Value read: 0.7 MPa
